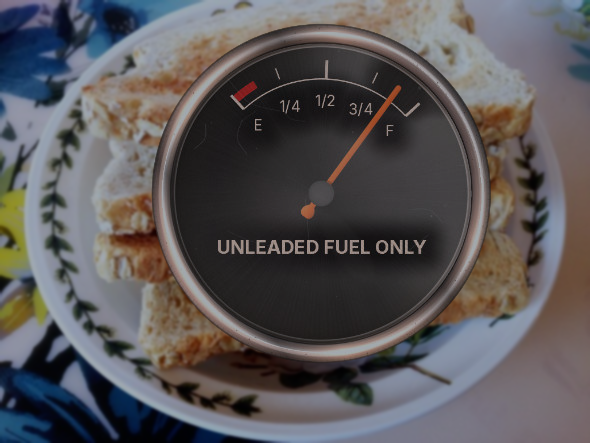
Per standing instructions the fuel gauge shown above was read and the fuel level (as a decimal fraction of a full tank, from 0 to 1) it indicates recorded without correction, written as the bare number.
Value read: 0.875
